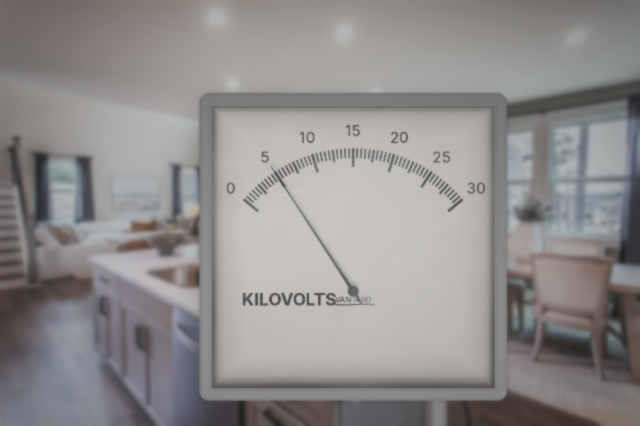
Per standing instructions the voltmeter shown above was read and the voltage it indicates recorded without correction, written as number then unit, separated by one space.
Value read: 5 kV
